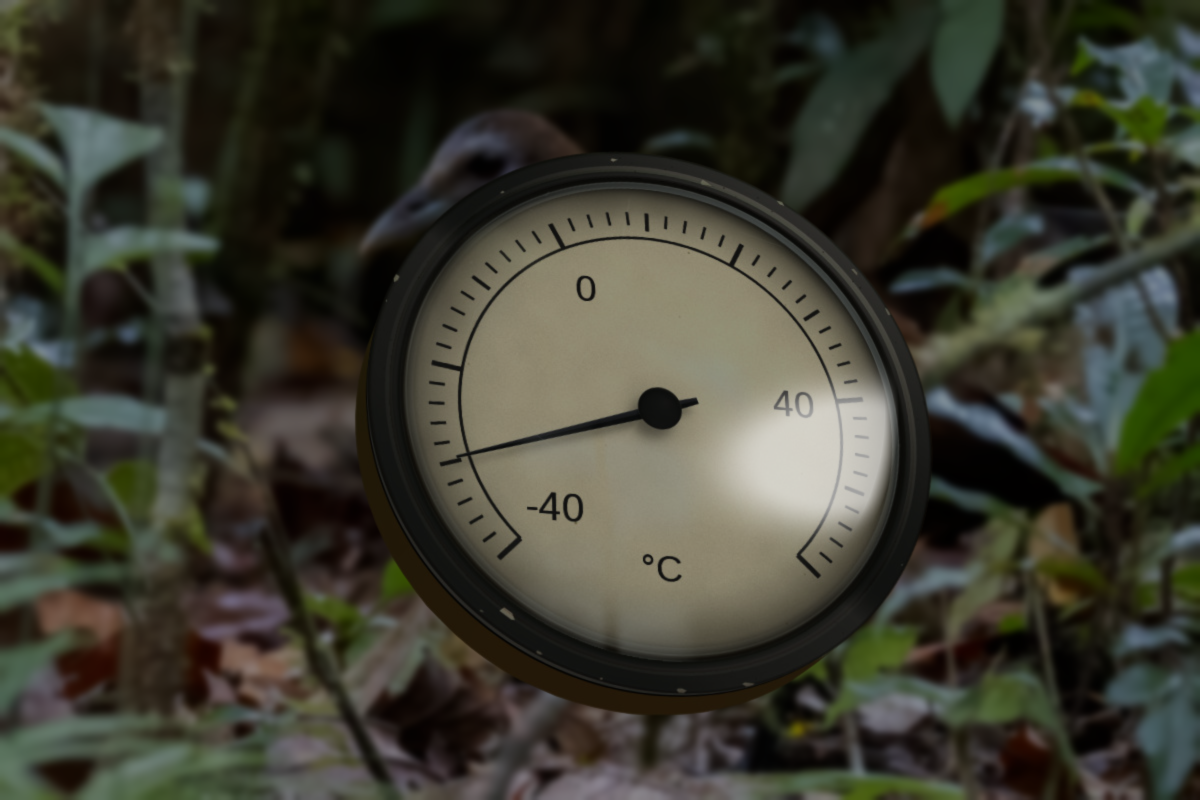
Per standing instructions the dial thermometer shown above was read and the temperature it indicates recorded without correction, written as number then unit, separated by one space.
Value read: -30 °C
